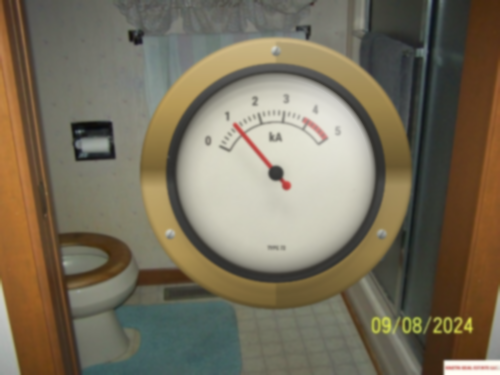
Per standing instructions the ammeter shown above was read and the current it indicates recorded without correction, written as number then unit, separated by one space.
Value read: 1 kA
